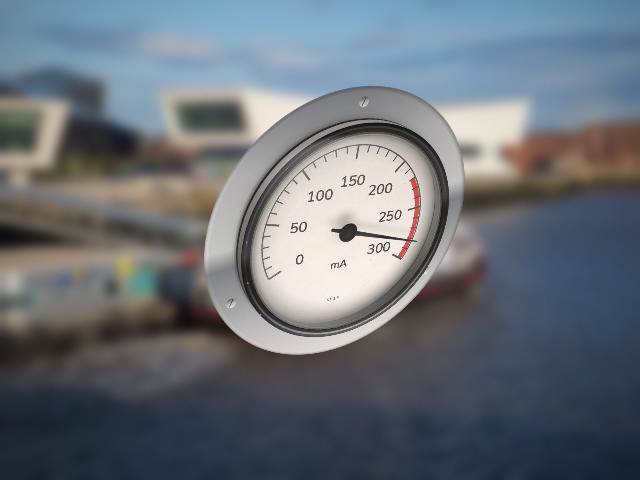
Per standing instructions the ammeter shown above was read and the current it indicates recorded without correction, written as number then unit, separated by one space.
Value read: 280 mA
